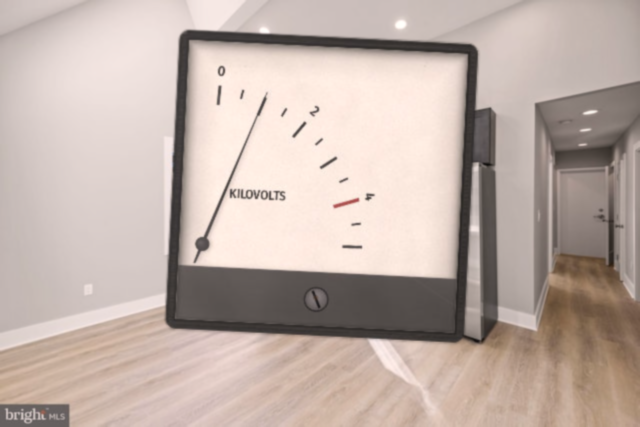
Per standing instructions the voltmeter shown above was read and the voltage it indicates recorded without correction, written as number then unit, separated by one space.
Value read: 1 kV
